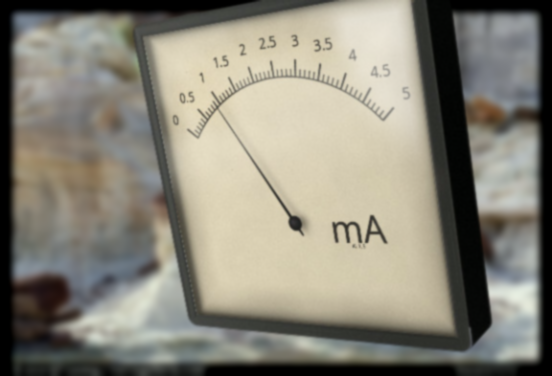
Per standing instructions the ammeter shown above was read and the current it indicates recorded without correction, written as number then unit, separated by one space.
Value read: 1 mA
